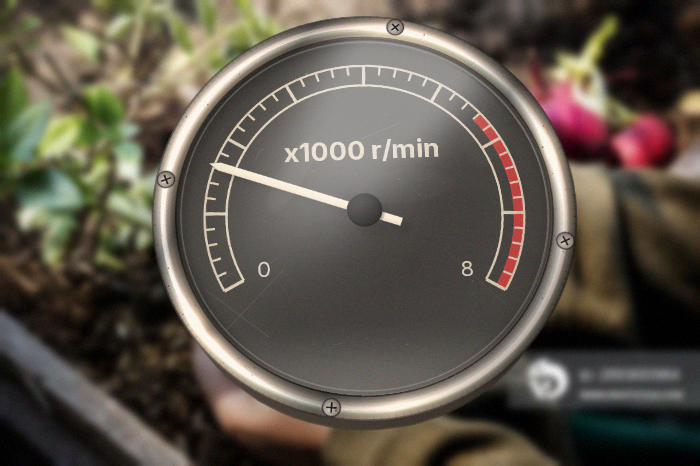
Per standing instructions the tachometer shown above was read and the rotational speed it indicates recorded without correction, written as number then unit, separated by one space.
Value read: 1600 rpm
